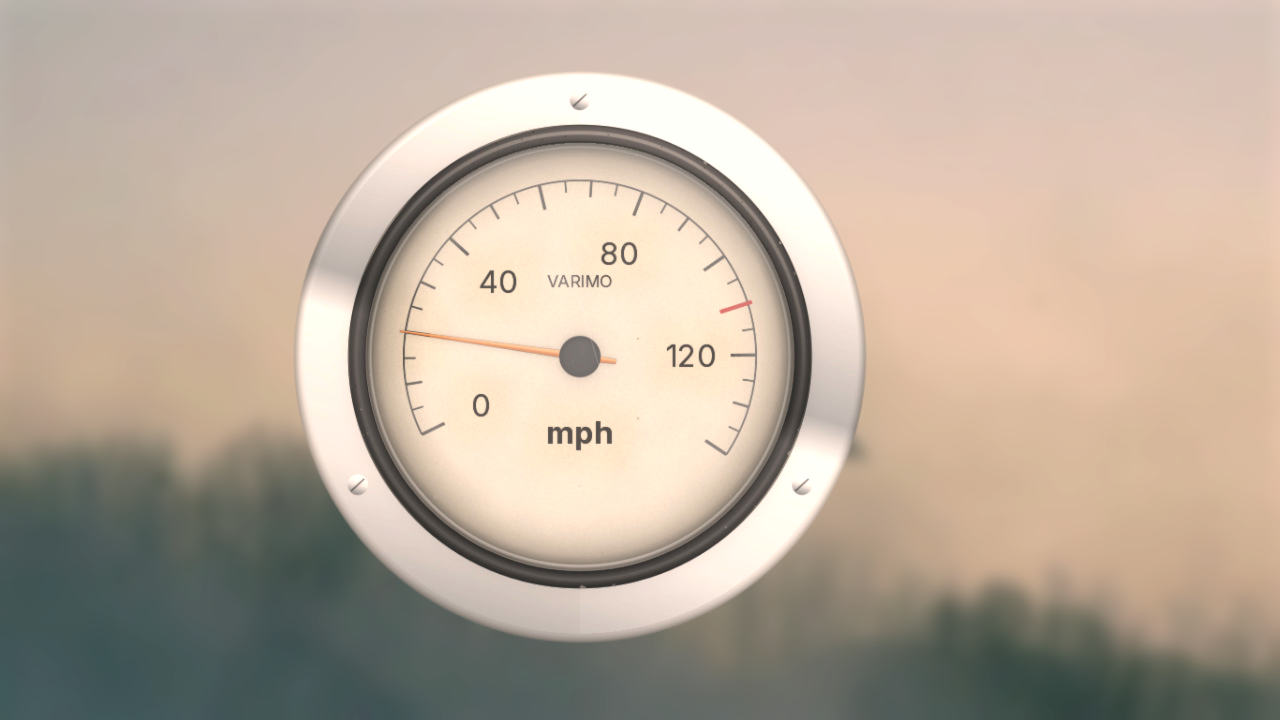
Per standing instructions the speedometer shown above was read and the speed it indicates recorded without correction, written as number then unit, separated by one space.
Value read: 20 mph
